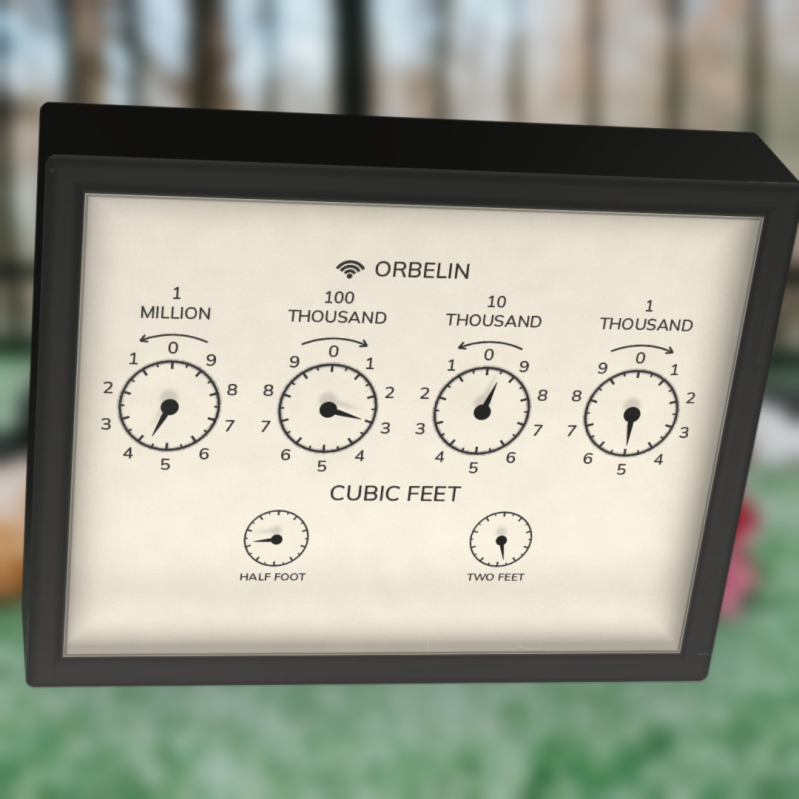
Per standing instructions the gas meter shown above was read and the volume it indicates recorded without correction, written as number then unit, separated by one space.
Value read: 429500 ft³
